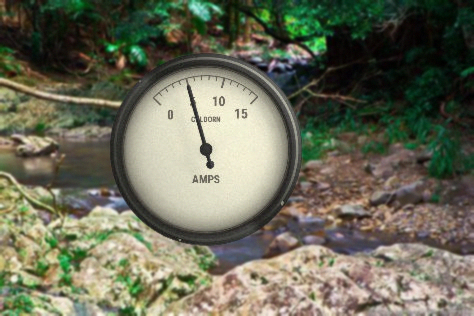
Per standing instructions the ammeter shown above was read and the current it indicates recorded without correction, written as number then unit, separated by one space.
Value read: 5 A
